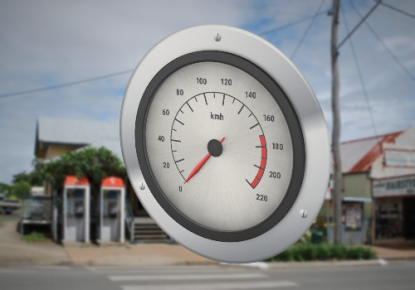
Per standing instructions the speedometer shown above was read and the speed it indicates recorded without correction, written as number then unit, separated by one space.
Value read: 0 km/h
